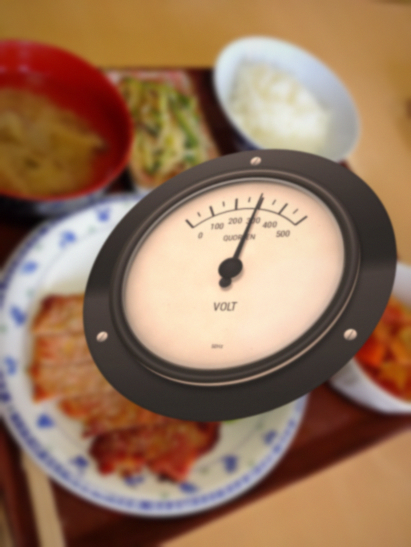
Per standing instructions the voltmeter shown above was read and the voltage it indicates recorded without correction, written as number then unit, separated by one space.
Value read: 300 V
